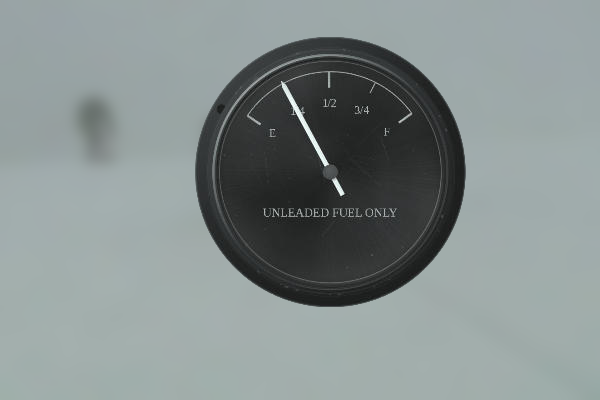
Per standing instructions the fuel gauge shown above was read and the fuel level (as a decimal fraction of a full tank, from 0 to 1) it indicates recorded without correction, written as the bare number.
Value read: 0.25
